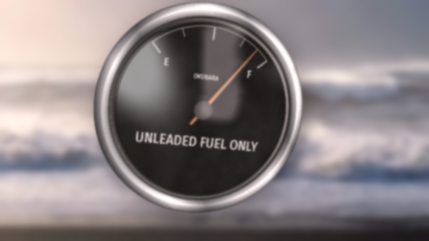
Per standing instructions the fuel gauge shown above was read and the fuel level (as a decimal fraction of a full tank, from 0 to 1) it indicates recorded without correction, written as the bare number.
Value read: 0.875
